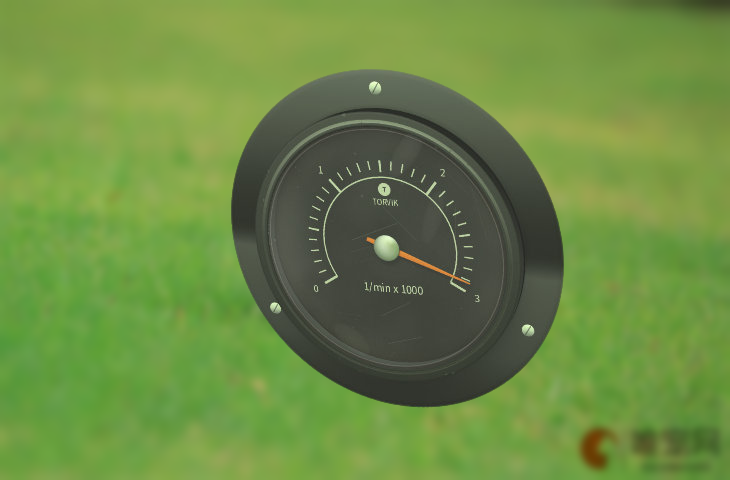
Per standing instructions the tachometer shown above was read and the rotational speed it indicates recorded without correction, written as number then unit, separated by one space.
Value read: 2900 rpm
